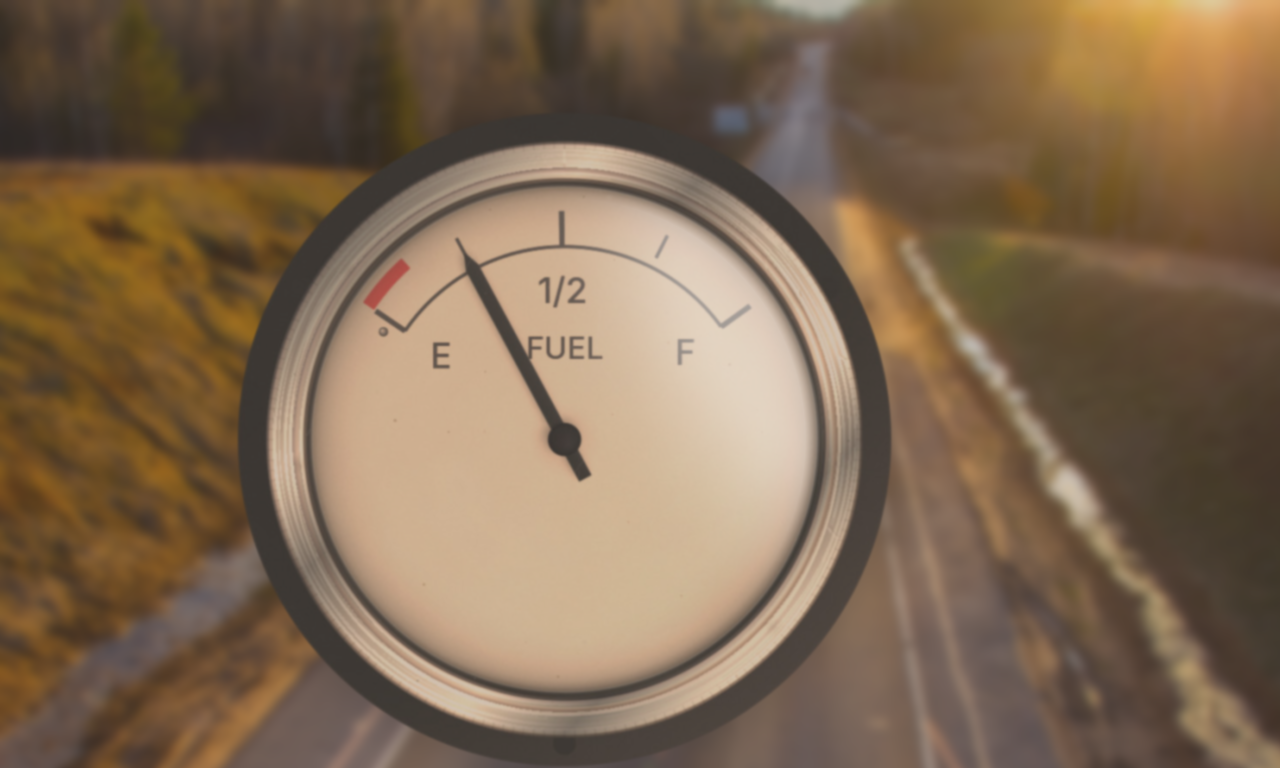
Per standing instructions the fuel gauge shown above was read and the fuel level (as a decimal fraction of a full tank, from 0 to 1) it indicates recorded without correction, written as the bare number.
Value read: 0.25
